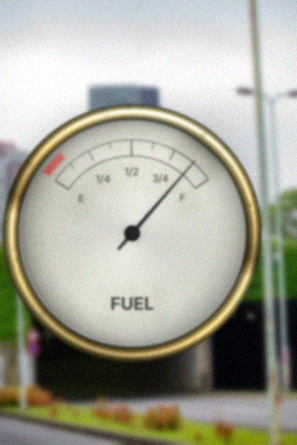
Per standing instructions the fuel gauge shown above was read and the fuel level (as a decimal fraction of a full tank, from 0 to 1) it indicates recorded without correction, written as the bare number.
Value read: 0.875
